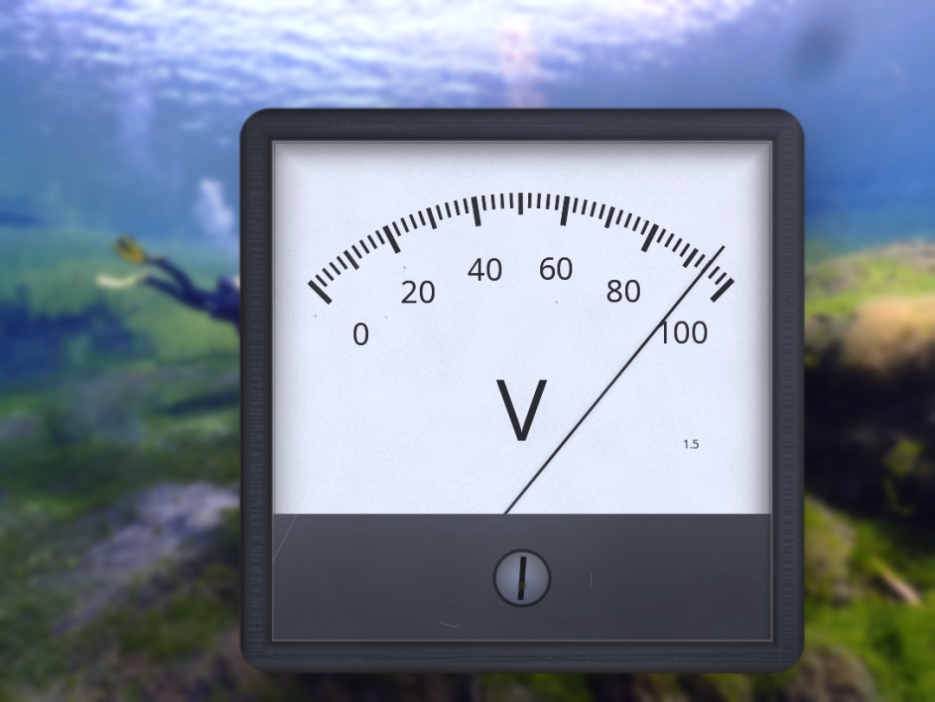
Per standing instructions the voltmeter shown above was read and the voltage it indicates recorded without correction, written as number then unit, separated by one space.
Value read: 94 V
